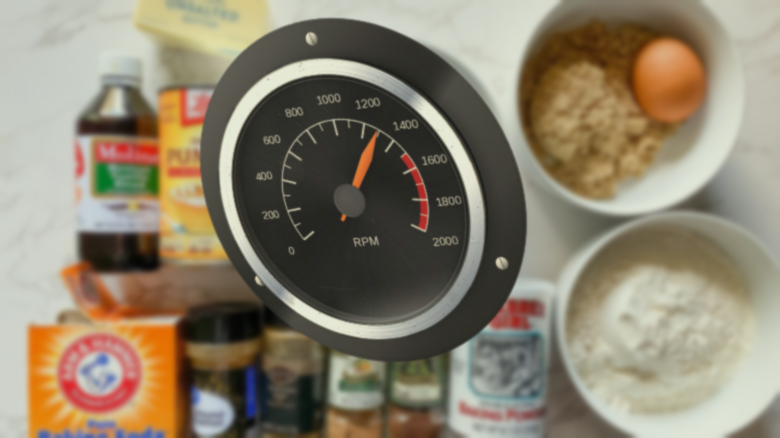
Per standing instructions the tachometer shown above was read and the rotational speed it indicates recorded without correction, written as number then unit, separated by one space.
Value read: 1300 rpm
